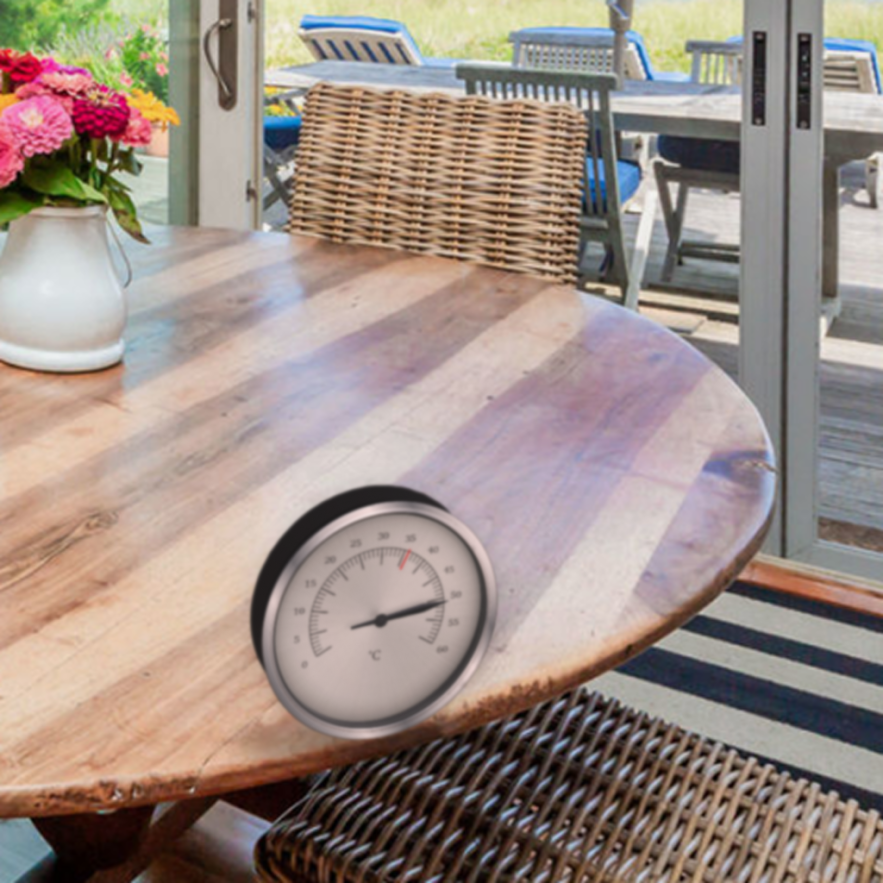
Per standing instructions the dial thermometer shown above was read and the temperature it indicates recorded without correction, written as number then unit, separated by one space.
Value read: 50 °C
